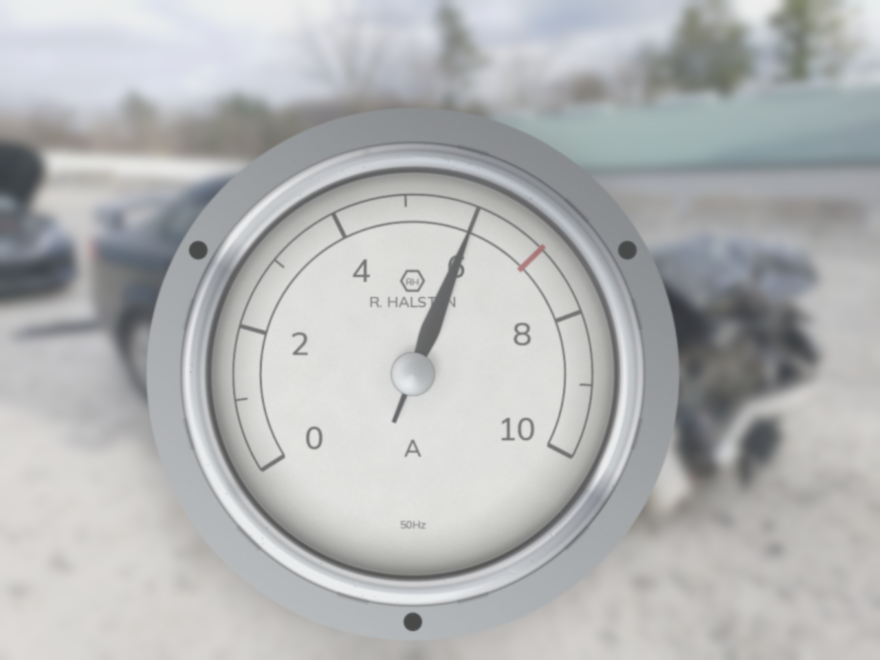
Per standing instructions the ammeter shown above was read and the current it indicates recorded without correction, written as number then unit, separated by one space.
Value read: 6 A
